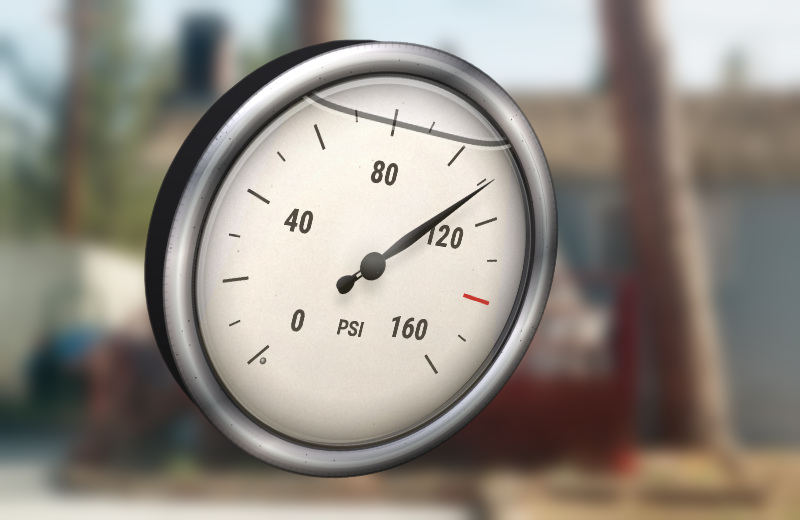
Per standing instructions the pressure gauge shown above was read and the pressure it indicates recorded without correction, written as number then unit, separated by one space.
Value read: 110 psi
